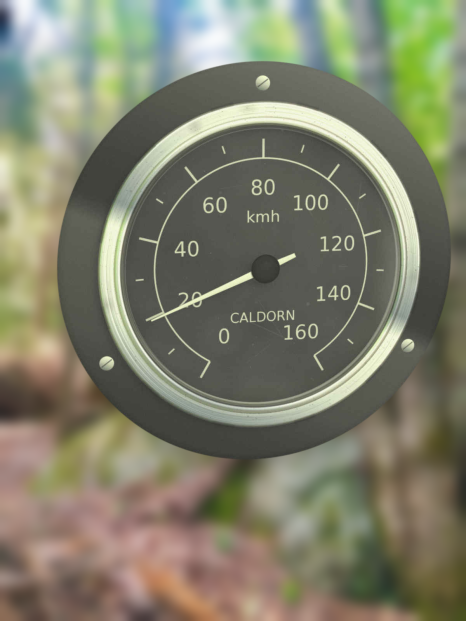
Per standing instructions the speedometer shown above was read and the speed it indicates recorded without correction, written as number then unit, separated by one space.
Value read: 20 km/h
